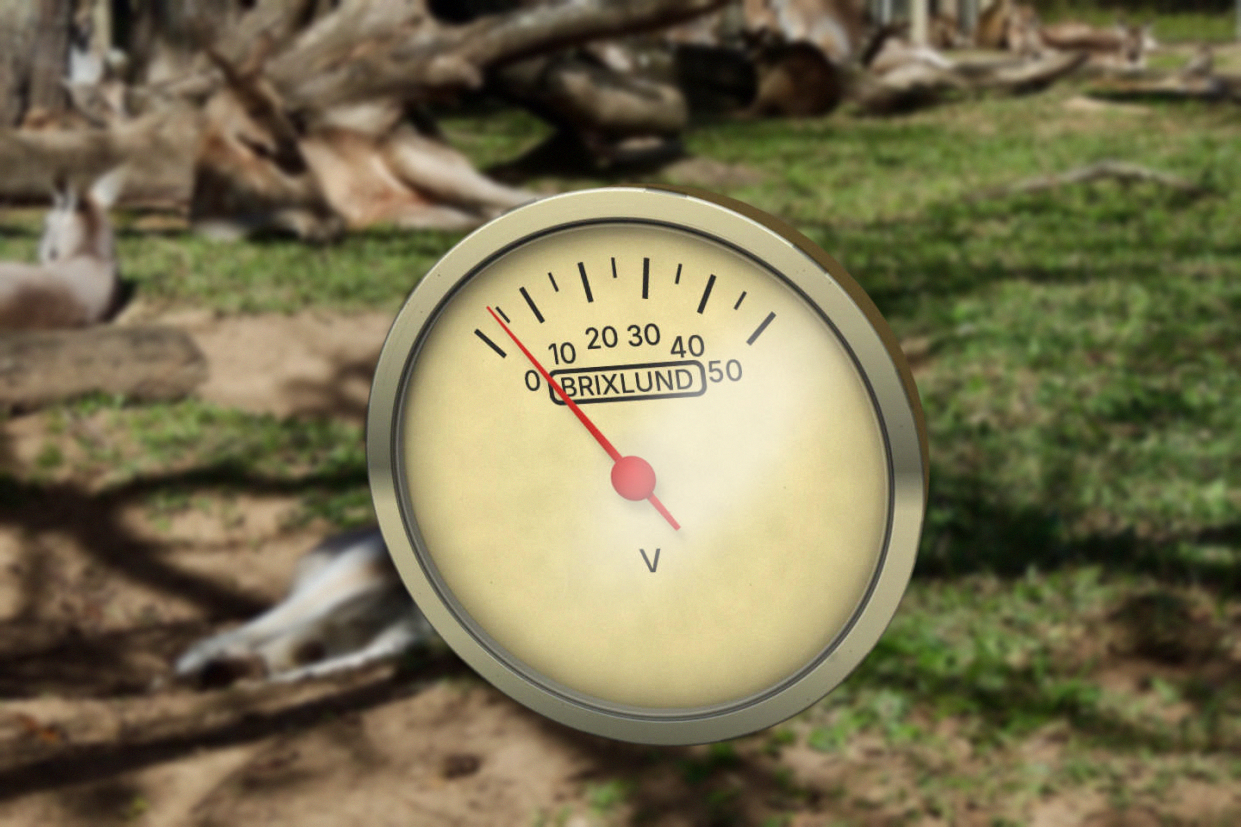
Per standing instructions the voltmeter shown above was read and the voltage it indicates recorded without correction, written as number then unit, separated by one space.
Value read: 5 V
